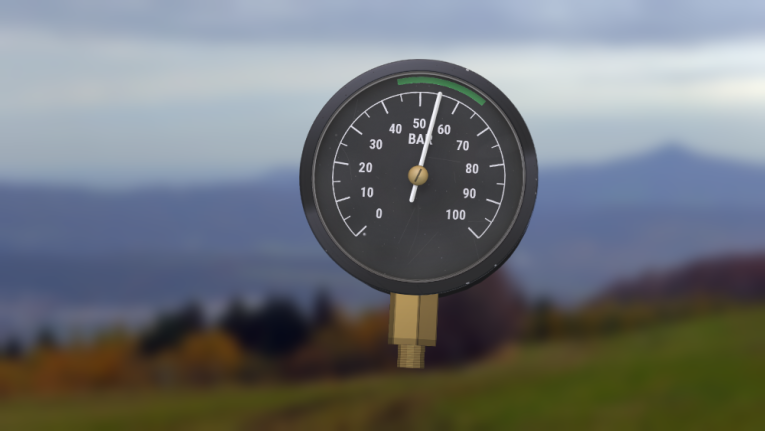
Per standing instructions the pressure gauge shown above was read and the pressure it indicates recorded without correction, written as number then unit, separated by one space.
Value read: 55 bar
